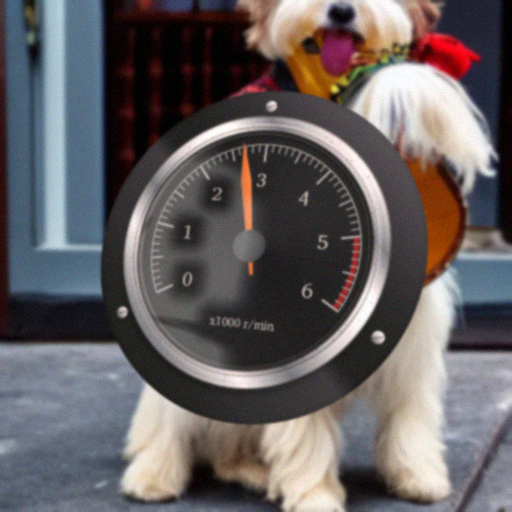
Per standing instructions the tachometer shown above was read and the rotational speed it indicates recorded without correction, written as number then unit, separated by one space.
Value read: 2700 rpm
